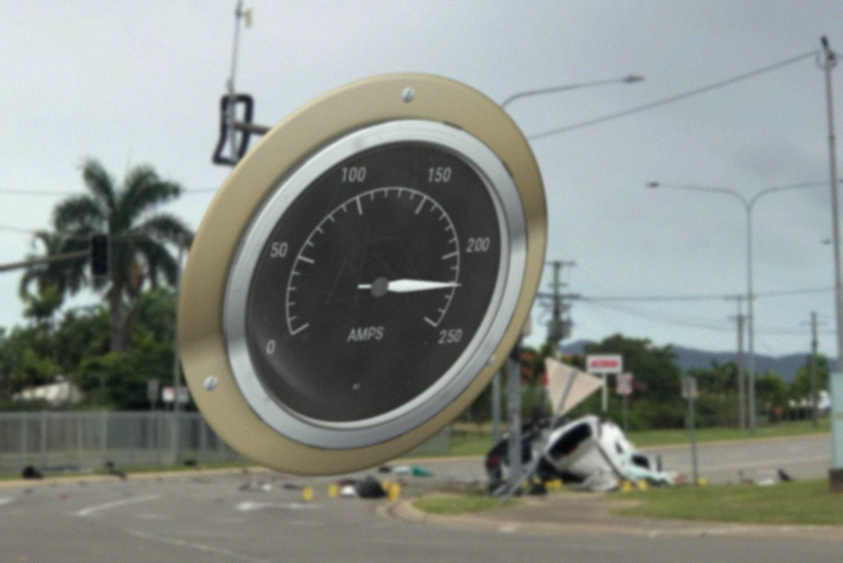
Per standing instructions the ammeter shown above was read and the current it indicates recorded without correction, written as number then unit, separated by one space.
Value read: 220 A
